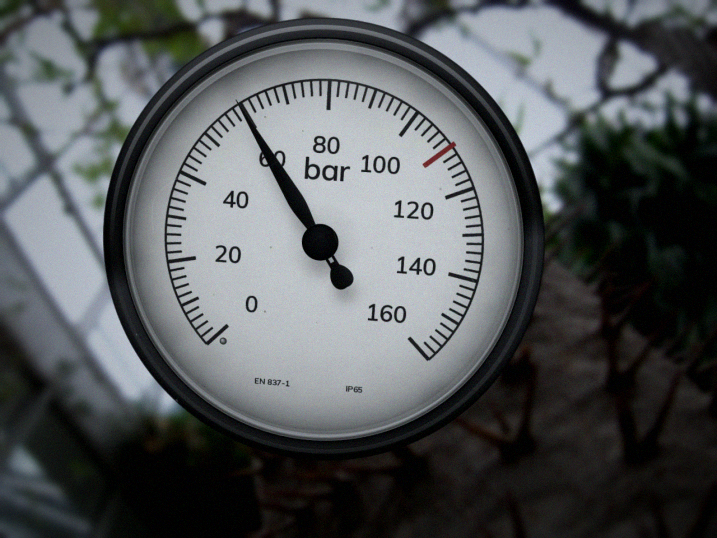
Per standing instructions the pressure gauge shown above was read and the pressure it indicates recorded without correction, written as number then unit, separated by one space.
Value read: 60 bar
